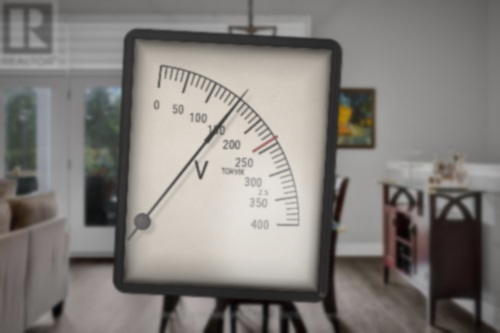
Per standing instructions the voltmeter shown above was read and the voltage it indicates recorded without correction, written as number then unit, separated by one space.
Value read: 150 V
